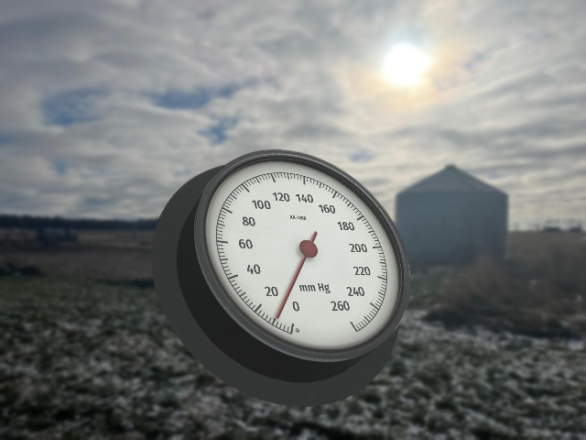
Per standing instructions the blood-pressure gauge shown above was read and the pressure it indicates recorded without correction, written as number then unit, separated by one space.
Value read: 10 mmHg
